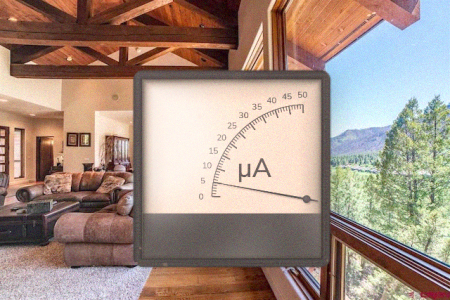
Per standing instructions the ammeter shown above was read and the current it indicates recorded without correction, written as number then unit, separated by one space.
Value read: 5 µA
